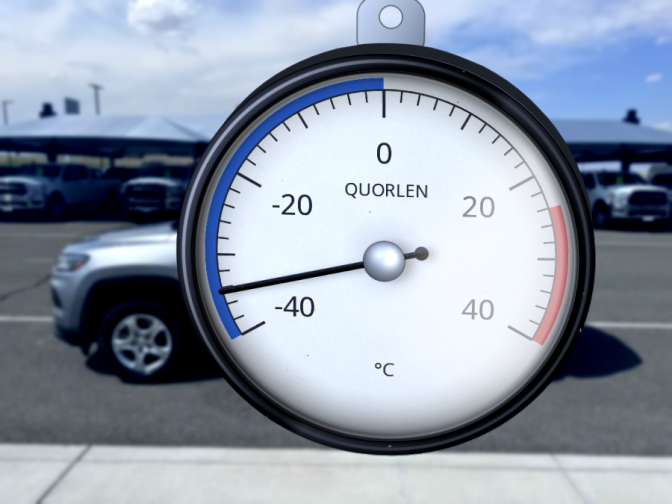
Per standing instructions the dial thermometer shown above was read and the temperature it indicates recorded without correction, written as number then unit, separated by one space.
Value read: -34 °C
